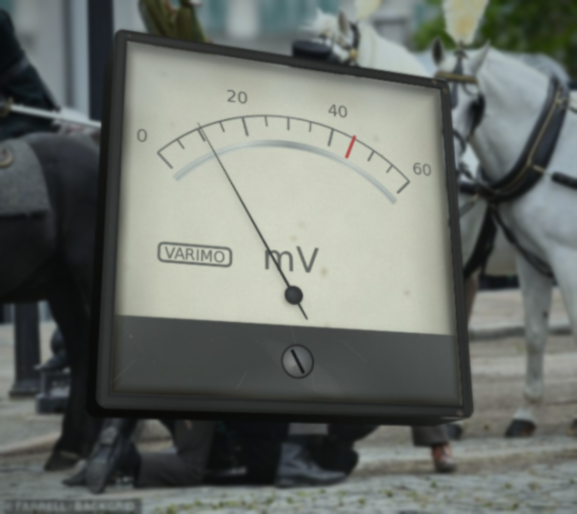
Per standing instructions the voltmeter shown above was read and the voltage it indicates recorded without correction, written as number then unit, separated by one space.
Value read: 10 mV
